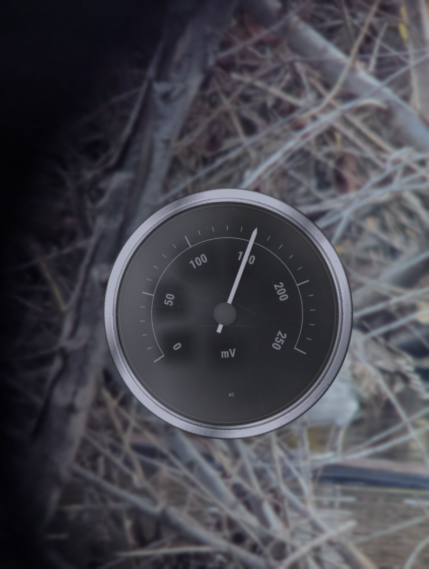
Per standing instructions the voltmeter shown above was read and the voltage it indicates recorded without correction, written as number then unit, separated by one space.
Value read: 150 mV
